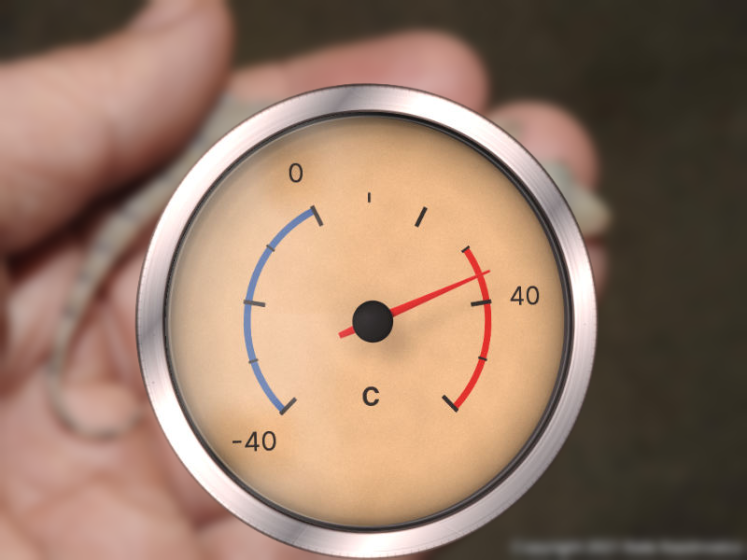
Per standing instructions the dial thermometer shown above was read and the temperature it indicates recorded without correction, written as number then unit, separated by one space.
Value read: 35 °C
